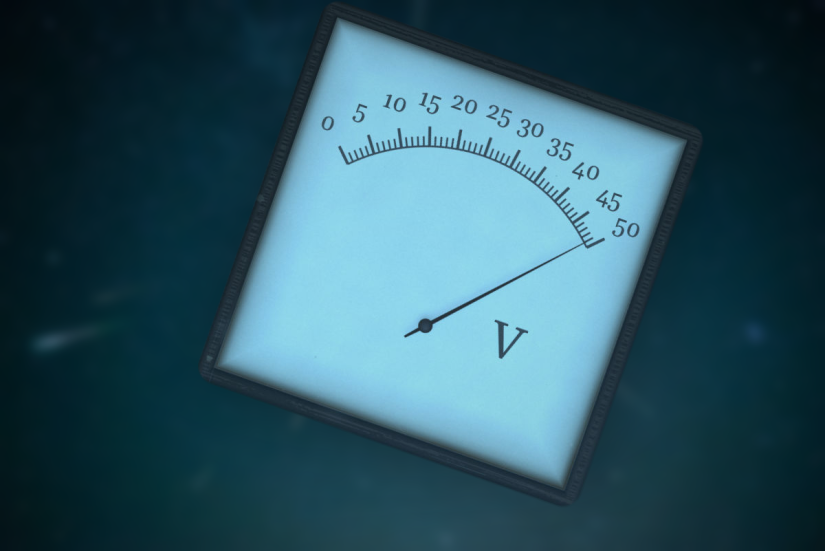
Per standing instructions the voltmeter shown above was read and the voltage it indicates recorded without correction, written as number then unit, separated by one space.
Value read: 49 V
